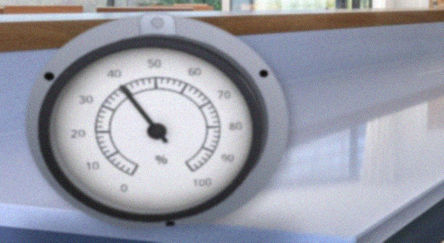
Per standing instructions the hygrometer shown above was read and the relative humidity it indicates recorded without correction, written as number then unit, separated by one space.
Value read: 40 %
